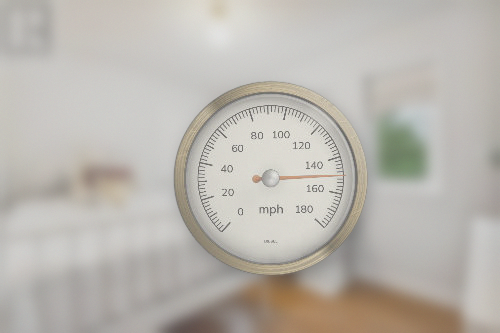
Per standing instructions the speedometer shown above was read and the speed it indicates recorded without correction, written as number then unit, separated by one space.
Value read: 150 mph
